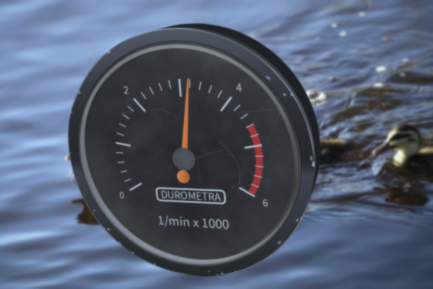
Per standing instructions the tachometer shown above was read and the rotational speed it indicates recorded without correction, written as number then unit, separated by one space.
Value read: 3200 rpm
